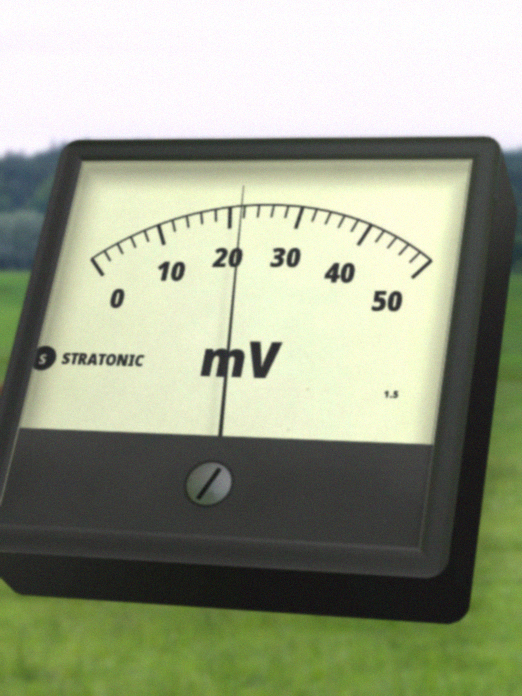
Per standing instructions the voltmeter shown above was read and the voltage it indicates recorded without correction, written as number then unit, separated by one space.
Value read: 22 mV
